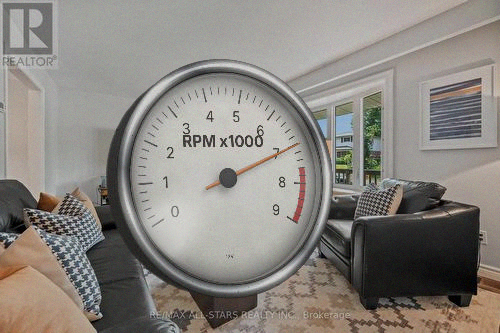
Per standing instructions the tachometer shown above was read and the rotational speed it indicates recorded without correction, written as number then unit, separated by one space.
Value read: 7000 rpm
